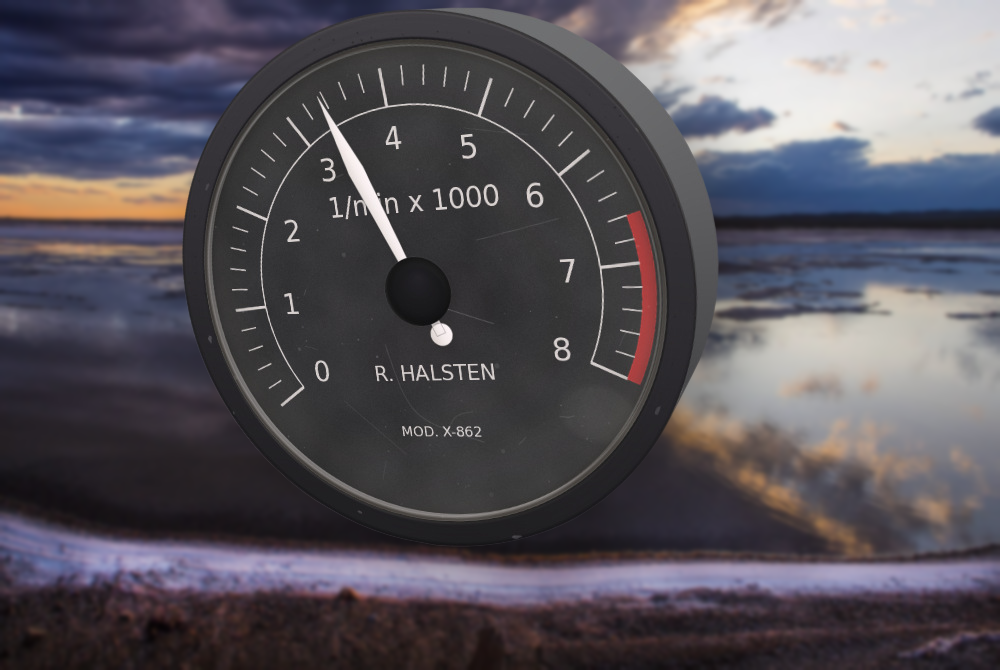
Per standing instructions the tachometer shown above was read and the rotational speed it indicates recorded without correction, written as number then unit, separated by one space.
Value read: 3400 rpm
